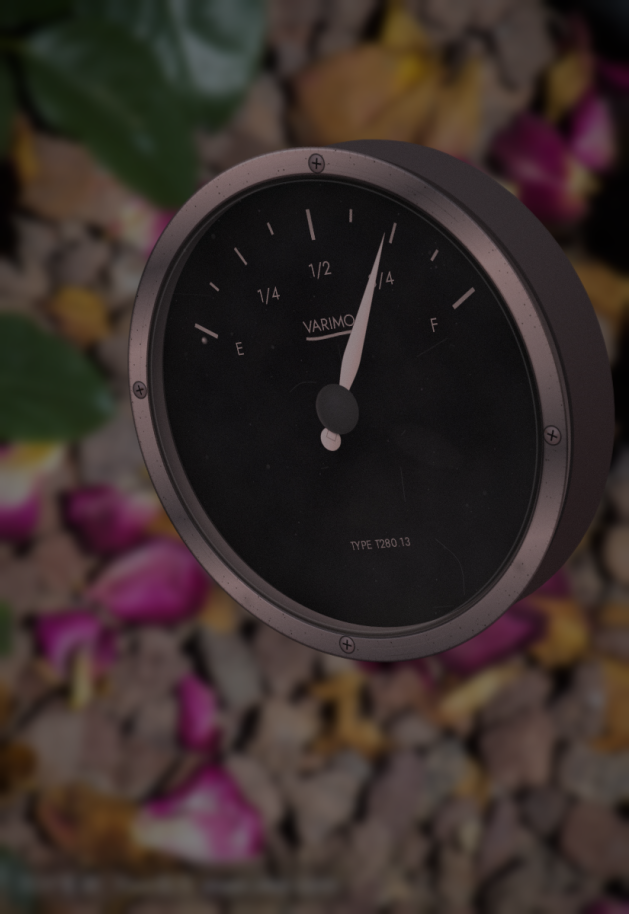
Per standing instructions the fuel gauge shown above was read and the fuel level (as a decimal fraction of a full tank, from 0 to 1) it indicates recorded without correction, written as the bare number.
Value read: 0.75
